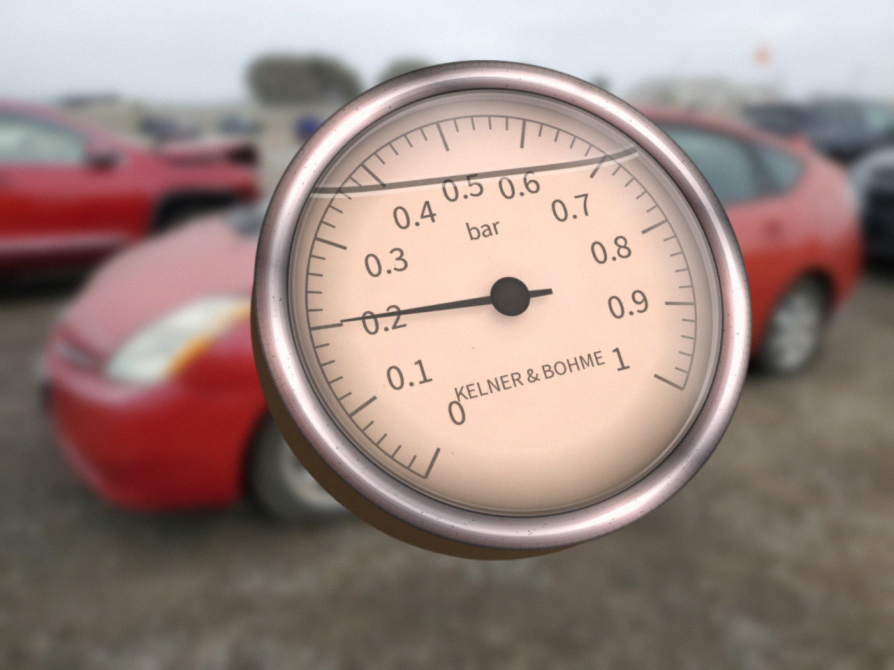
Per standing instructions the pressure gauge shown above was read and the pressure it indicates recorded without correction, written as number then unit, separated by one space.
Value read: 0.2 bar
